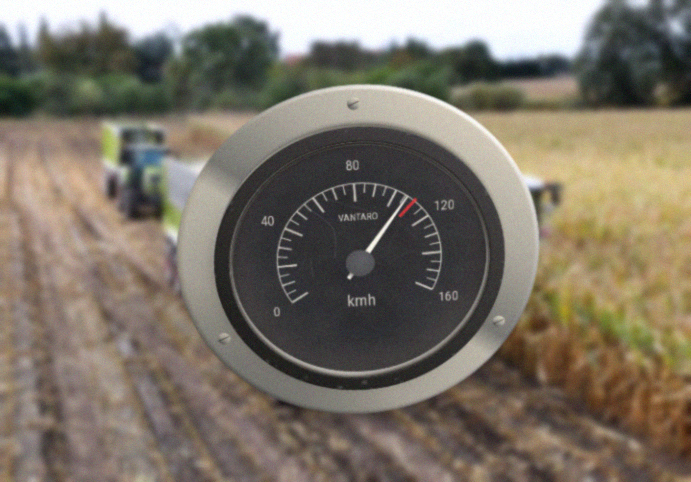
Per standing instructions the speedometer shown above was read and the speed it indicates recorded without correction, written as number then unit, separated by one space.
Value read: 105 km/h
